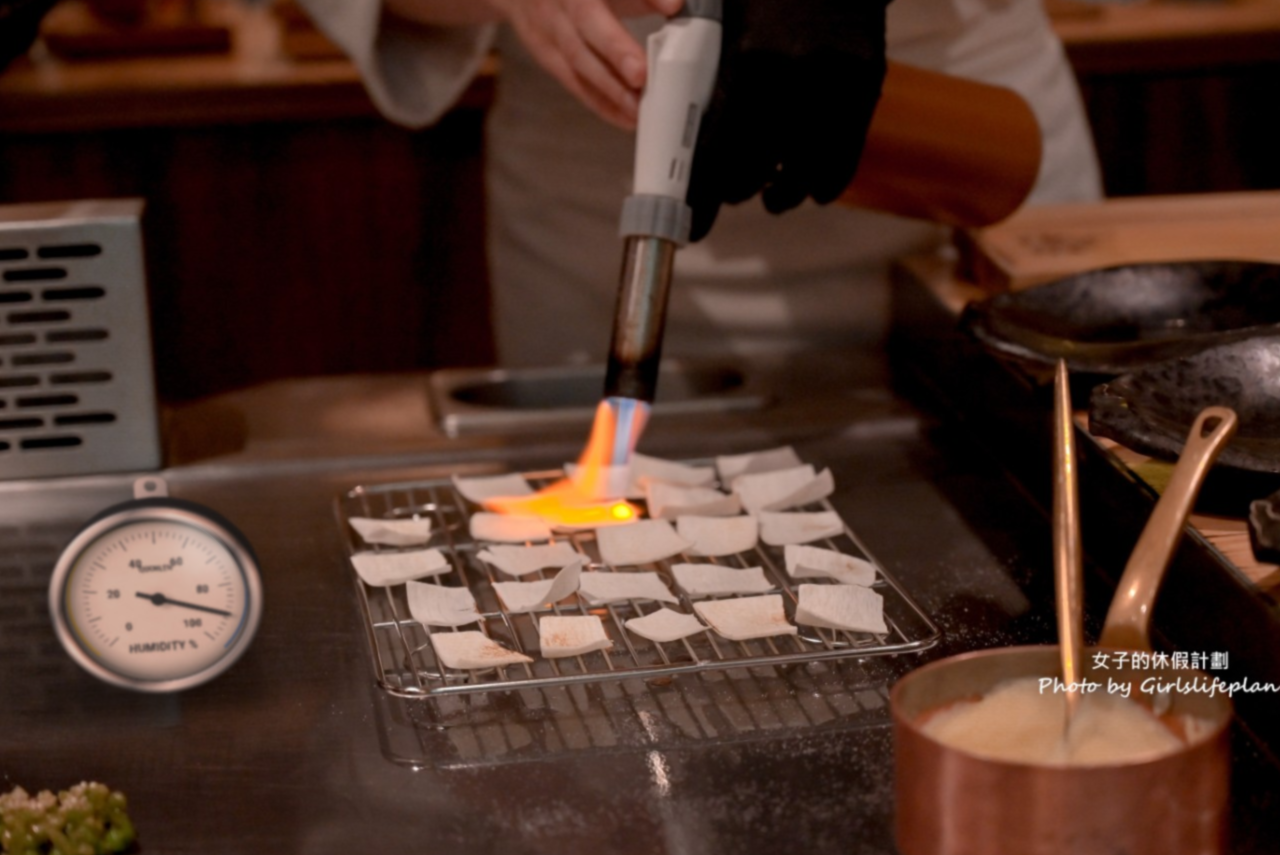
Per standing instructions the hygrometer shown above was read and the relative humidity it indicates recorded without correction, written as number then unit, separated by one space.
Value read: 90 %
